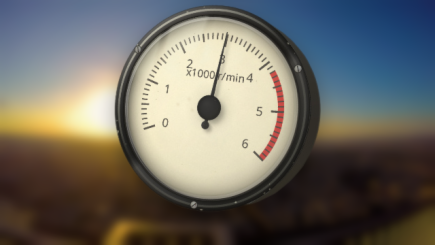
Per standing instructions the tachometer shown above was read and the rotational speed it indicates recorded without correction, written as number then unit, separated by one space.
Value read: 3000 rpm
